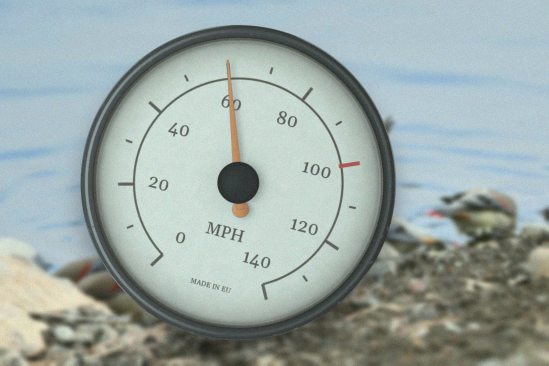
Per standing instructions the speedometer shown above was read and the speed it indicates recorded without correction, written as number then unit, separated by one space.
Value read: 60 mph
